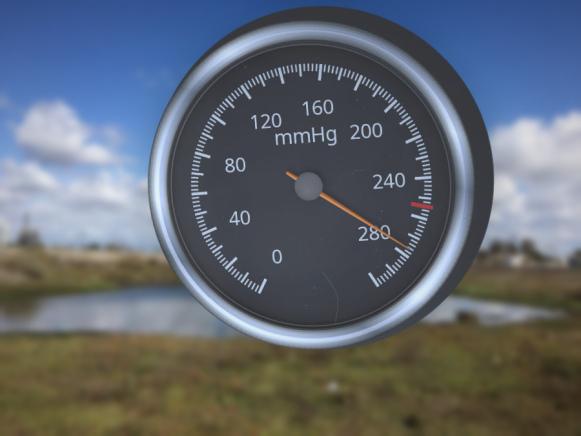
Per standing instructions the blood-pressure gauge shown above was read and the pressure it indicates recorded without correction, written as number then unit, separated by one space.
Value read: 276 mmHg
